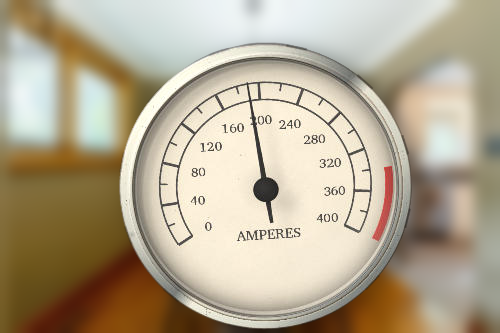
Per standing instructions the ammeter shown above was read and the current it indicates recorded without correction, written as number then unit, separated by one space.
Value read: 190 A
